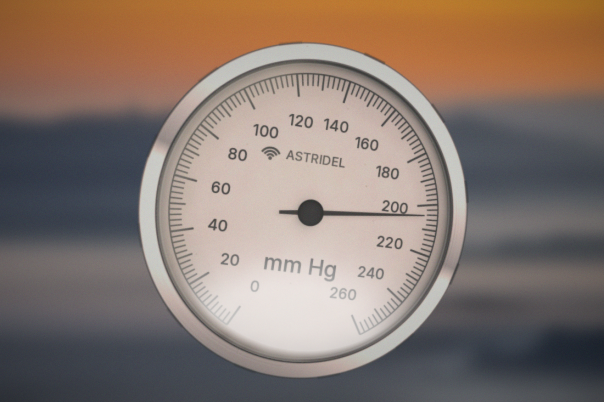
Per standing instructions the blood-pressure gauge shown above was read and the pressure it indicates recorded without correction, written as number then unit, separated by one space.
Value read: 204 mmHg
